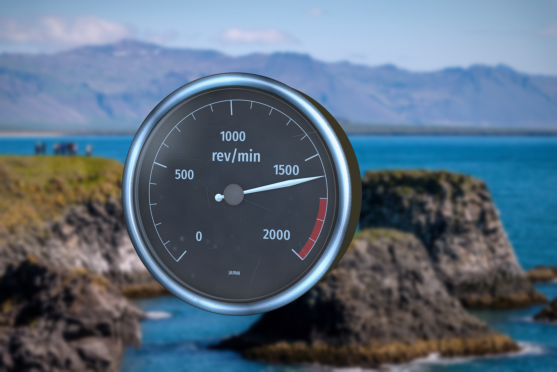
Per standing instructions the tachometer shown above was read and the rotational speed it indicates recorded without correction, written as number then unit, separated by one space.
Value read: 1600 rpm
